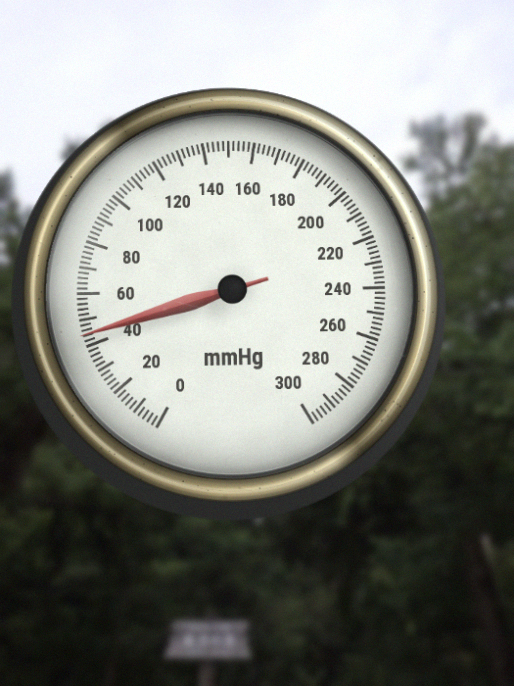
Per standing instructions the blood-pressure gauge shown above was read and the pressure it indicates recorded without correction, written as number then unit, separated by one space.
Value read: 44 mmHg
